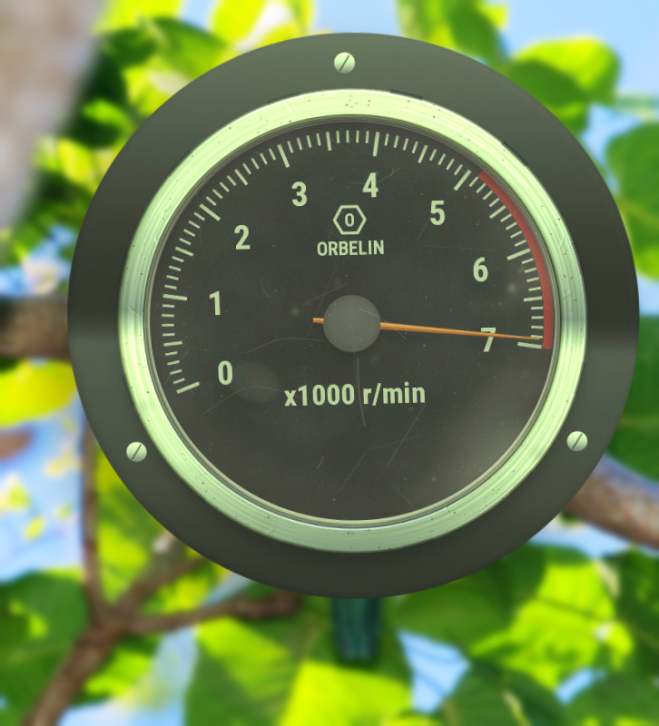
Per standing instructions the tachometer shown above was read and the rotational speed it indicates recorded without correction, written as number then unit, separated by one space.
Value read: 6900 rpm
